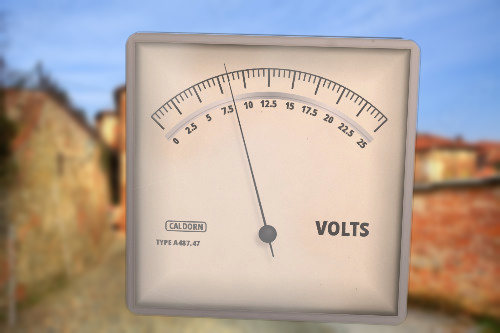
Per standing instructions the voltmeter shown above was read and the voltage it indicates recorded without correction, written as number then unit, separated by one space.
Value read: 8.5 V
